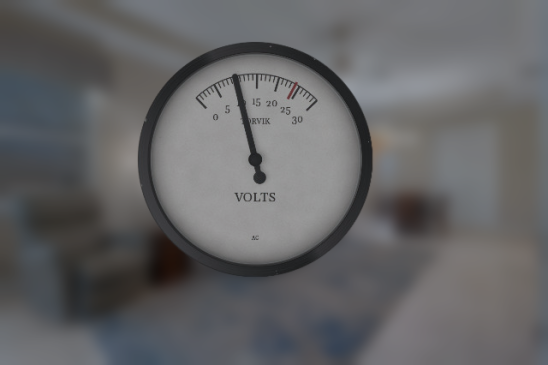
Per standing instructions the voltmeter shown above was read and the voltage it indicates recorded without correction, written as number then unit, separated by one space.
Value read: 10 V
